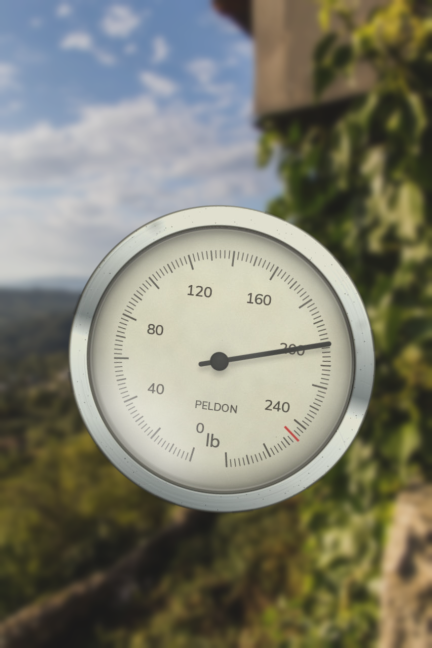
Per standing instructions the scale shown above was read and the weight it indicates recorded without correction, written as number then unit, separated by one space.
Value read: 200 lb
